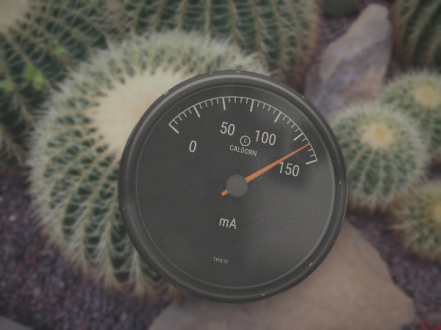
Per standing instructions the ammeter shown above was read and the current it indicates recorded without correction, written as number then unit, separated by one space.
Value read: 135 mA
